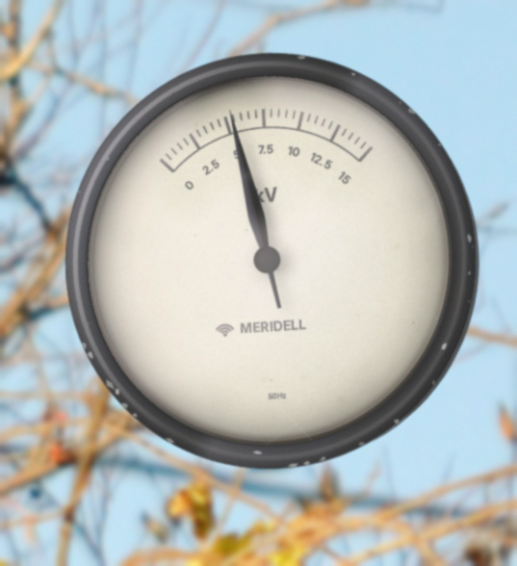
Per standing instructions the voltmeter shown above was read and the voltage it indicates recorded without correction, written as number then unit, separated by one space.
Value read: 5.5 kV
